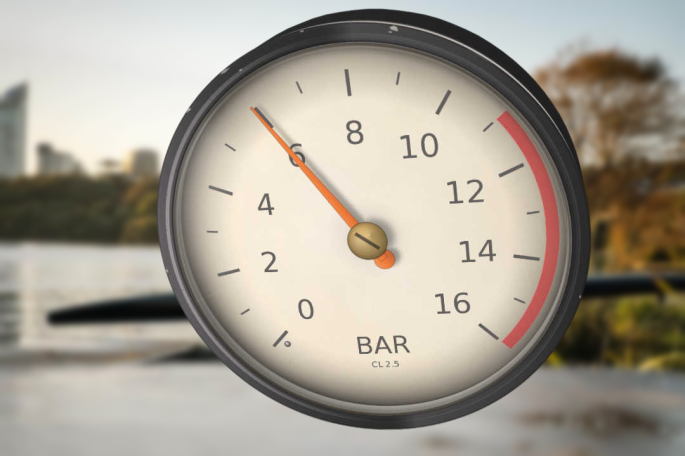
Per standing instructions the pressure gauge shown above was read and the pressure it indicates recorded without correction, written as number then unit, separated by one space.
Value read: 6 bar
